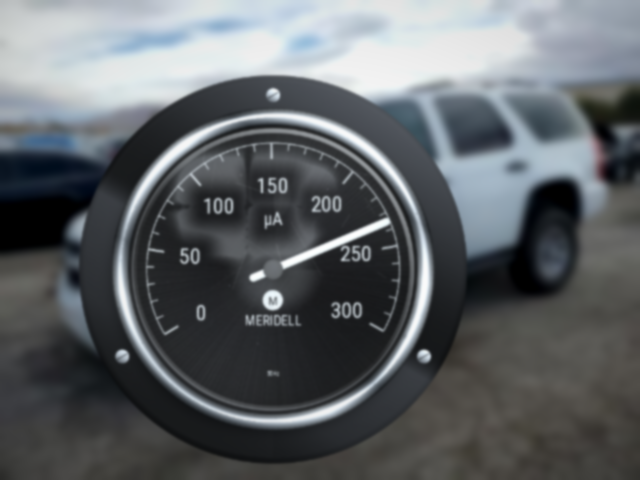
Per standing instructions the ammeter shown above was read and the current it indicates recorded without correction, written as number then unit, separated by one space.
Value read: 235 µA
